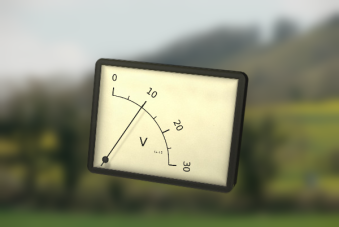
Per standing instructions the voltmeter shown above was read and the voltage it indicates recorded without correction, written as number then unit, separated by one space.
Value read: 10 V
